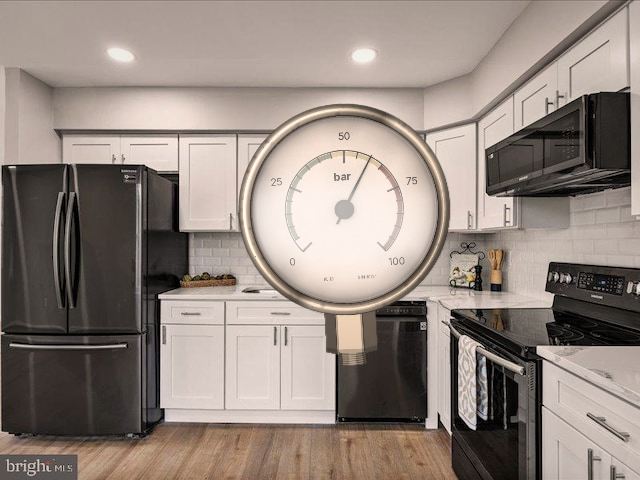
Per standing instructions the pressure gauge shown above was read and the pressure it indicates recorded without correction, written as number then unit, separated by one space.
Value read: 60 bar
